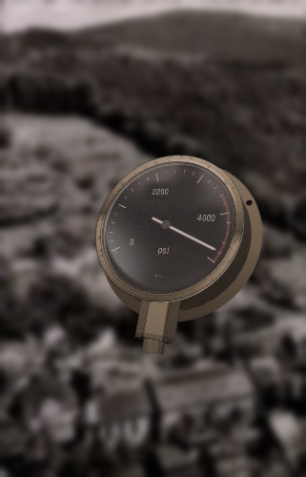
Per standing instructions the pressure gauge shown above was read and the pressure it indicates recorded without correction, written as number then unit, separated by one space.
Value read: 4800 psi
